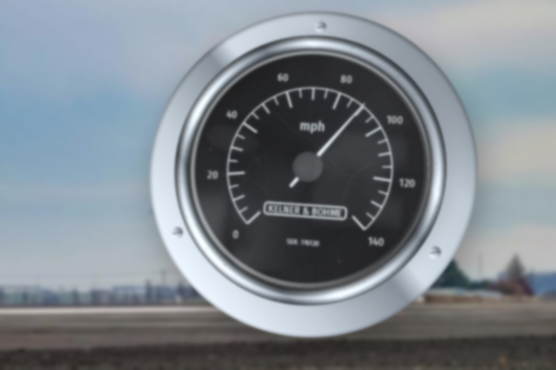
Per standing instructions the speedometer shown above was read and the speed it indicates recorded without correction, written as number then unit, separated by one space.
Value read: 90 mph
